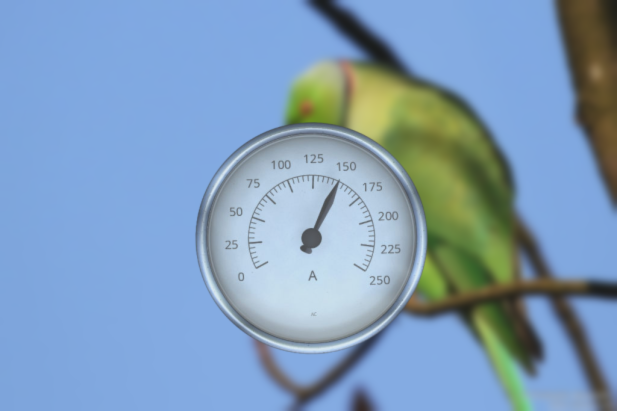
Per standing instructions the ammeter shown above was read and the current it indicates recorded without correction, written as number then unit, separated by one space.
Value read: 150 A
